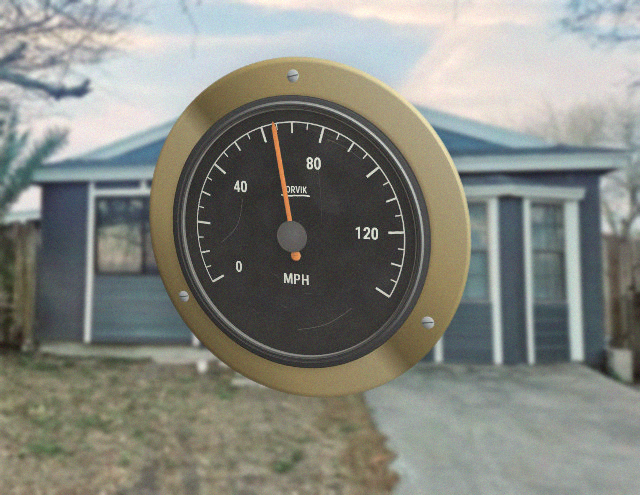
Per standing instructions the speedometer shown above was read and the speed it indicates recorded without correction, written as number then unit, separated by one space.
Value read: 65 mph
